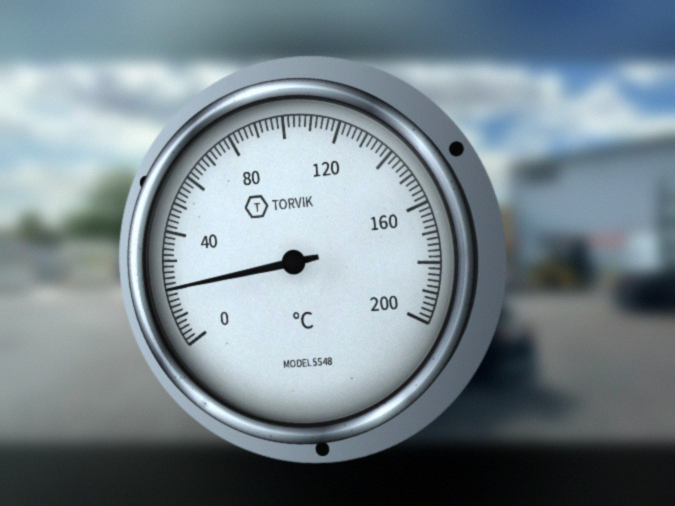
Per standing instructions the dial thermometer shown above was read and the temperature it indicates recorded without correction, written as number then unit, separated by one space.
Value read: 20 °C
